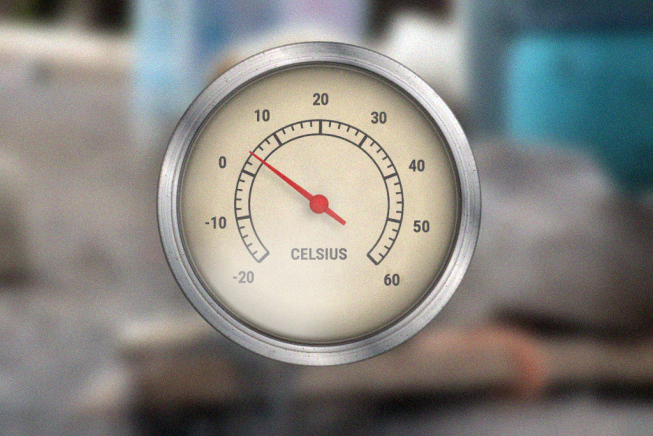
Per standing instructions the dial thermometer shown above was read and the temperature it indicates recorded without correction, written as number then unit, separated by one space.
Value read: 4 °C
